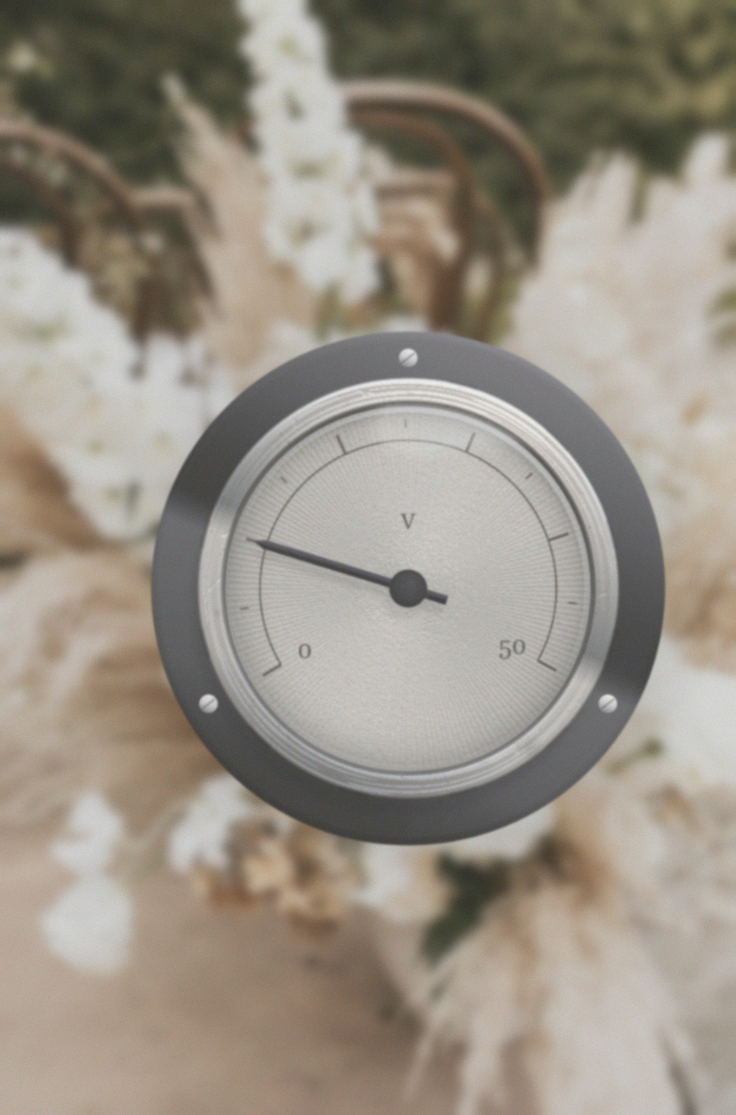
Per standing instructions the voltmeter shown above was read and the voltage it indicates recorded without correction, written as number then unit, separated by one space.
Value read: 10 V
